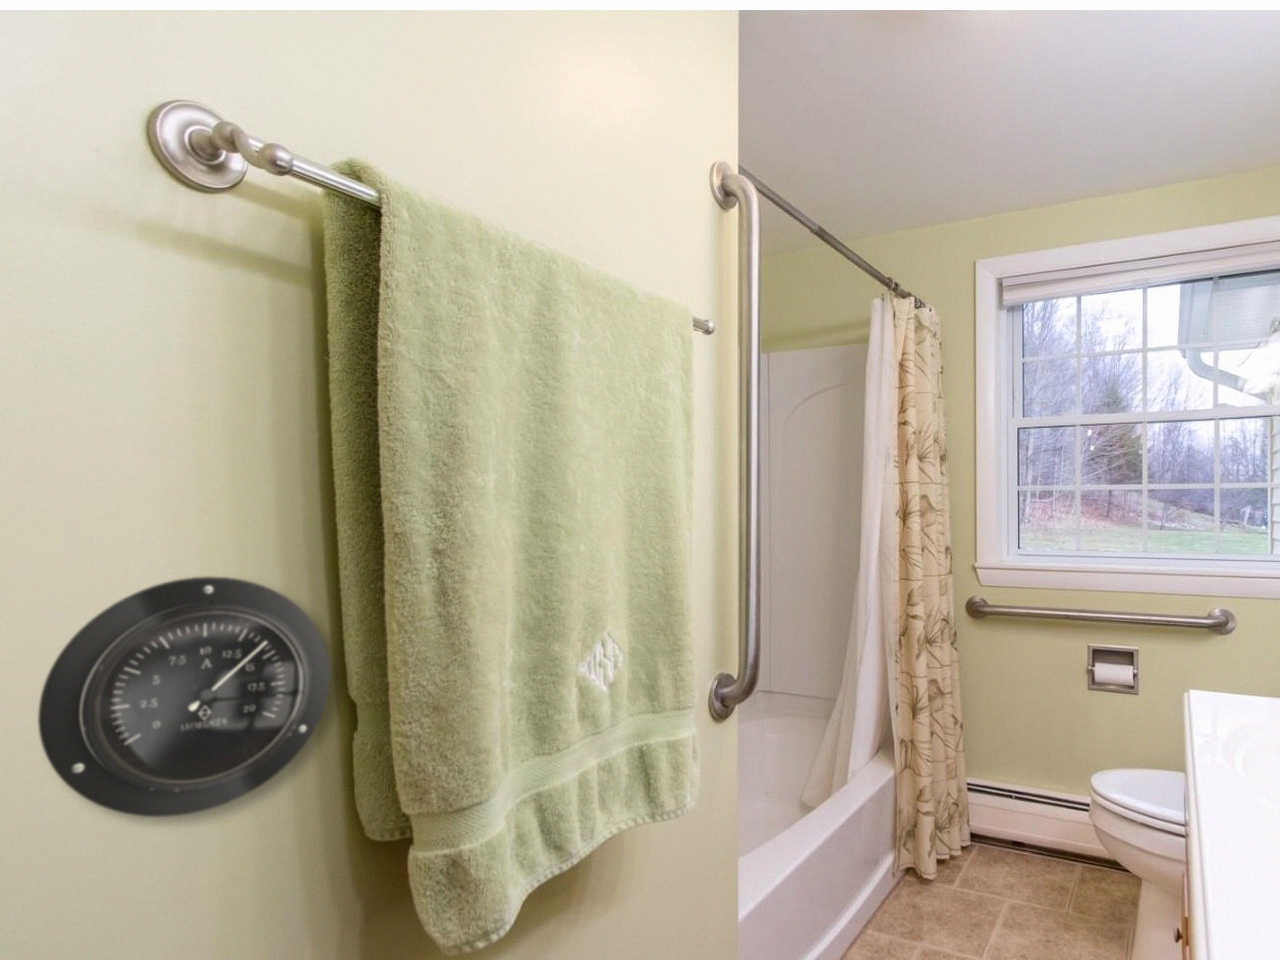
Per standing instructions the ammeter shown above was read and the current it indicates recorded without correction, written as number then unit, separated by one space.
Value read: 14 A
